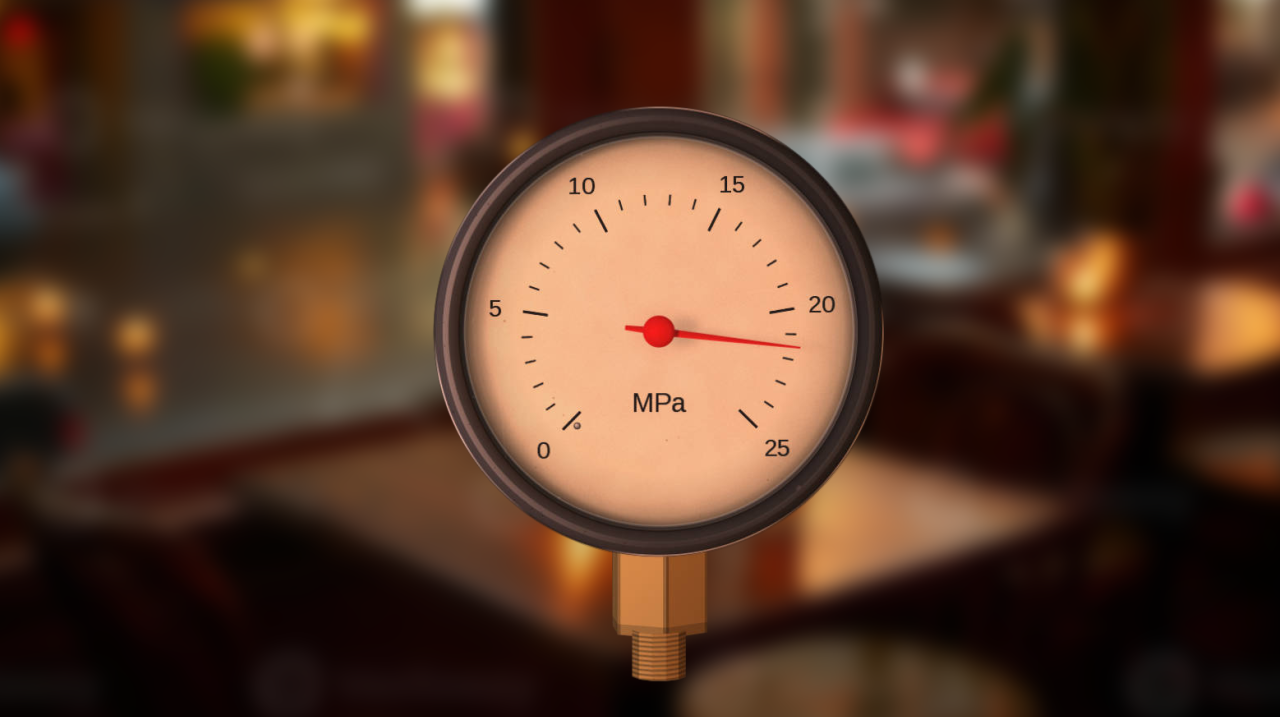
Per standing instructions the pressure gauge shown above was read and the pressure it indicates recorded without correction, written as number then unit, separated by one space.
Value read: 21.5 MPa
